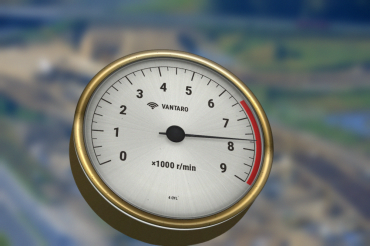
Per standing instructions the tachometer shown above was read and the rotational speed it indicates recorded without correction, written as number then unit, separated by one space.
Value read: 7750 rpm
